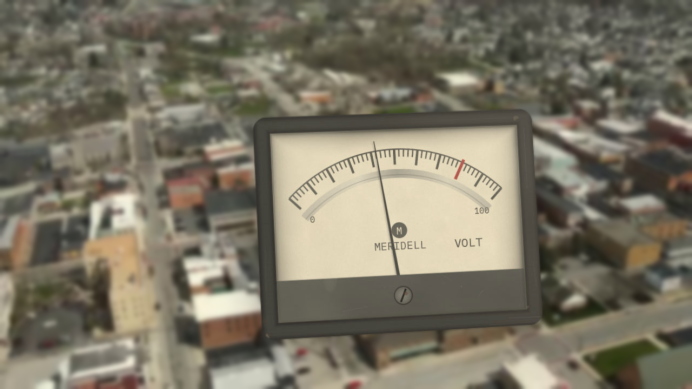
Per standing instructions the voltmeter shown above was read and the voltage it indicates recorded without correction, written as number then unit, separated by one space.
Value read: 42 V
